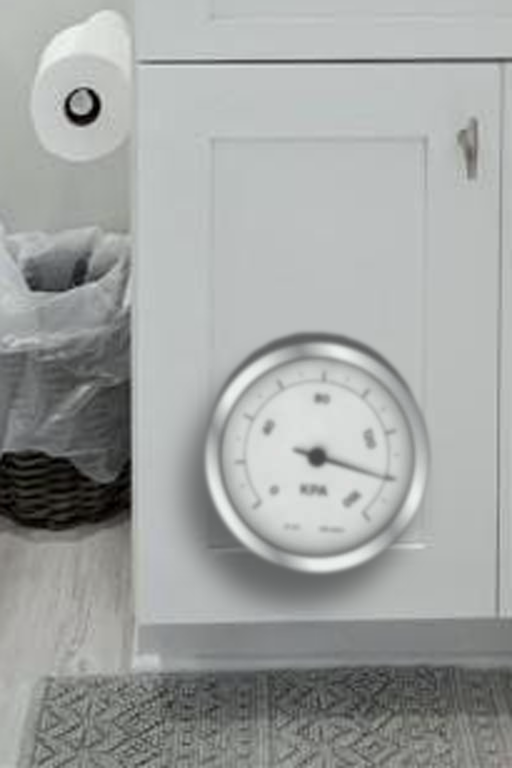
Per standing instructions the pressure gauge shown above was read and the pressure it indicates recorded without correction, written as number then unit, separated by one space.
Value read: 140 kPa
